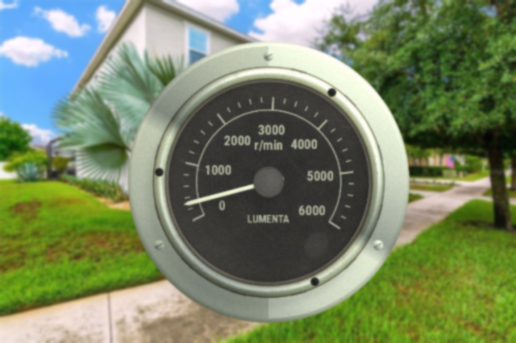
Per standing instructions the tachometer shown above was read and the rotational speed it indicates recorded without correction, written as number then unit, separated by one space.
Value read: 300 rpm
